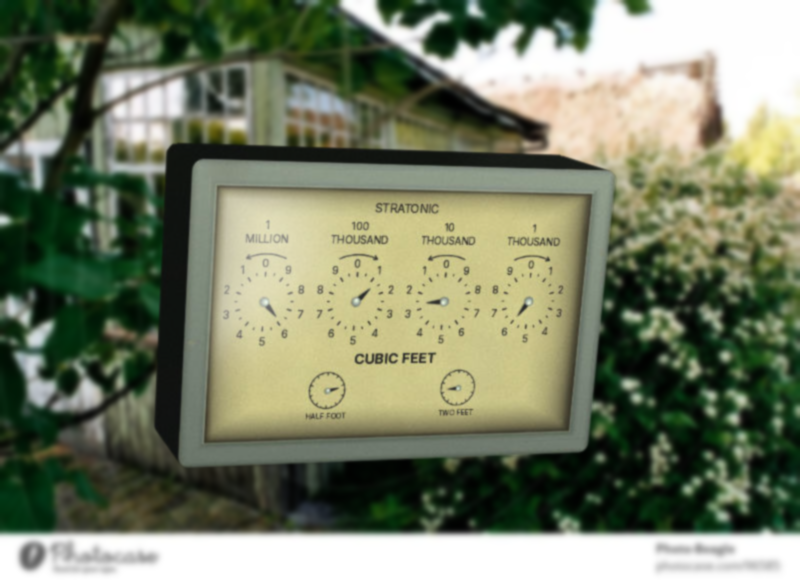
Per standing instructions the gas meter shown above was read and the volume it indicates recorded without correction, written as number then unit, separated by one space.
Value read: 612600 ft³
